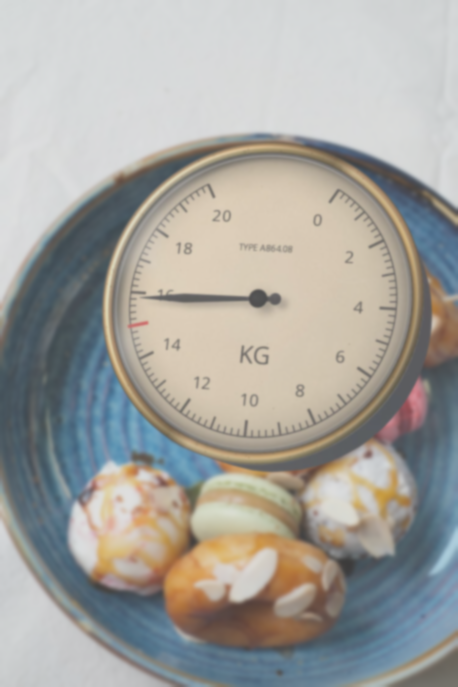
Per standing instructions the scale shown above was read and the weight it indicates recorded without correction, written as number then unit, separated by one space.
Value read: 15.8 kg
